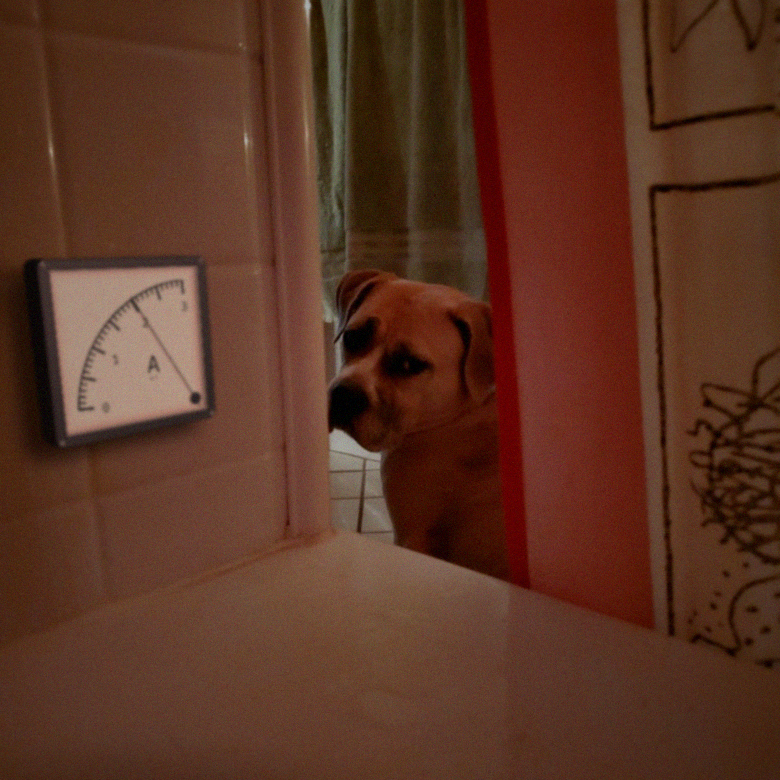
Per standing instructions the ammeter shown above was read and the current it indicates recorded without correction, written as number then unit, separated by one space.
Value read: 2 A
